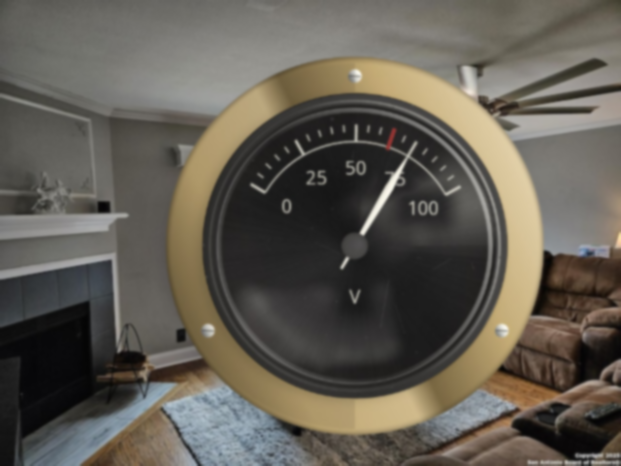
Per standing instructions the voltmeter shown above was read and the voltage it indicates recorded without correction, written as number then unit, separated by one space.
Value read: 75 V
